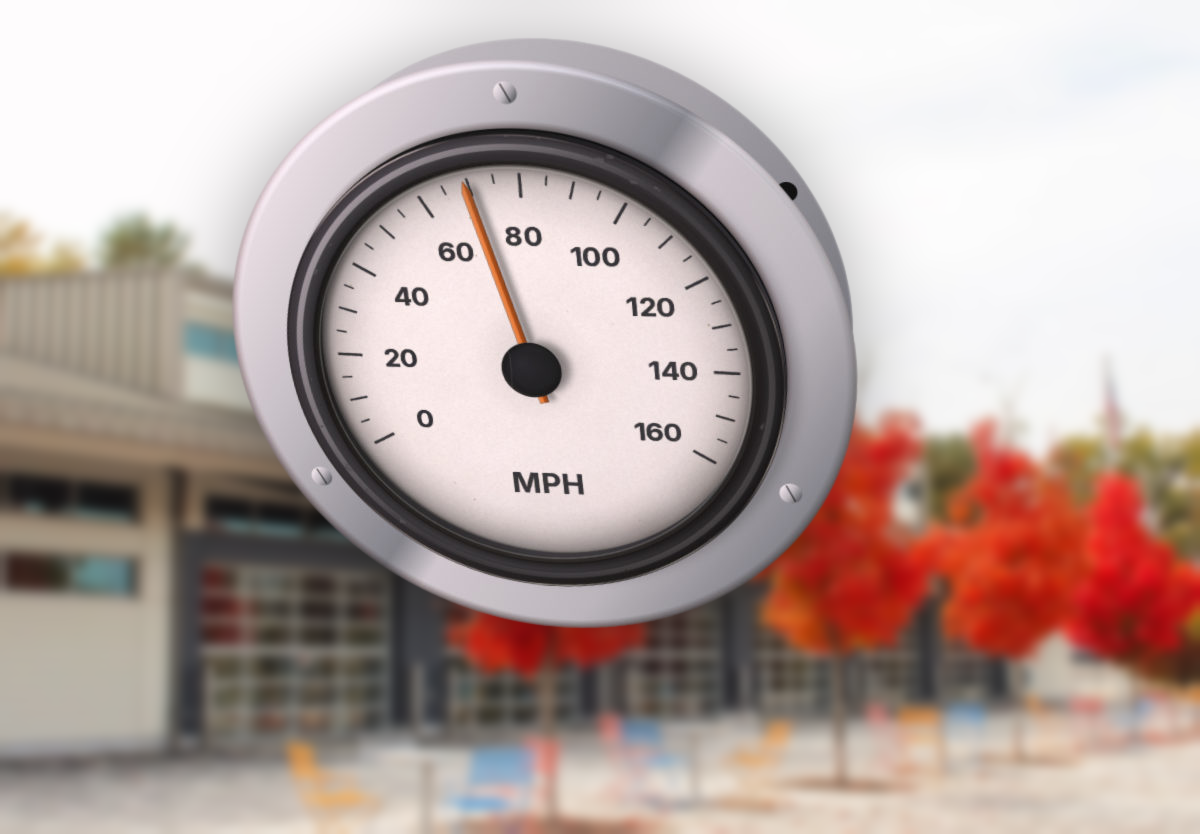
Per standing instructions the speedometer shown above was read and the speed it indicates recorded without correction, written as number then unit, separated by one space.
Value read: 70 mph
